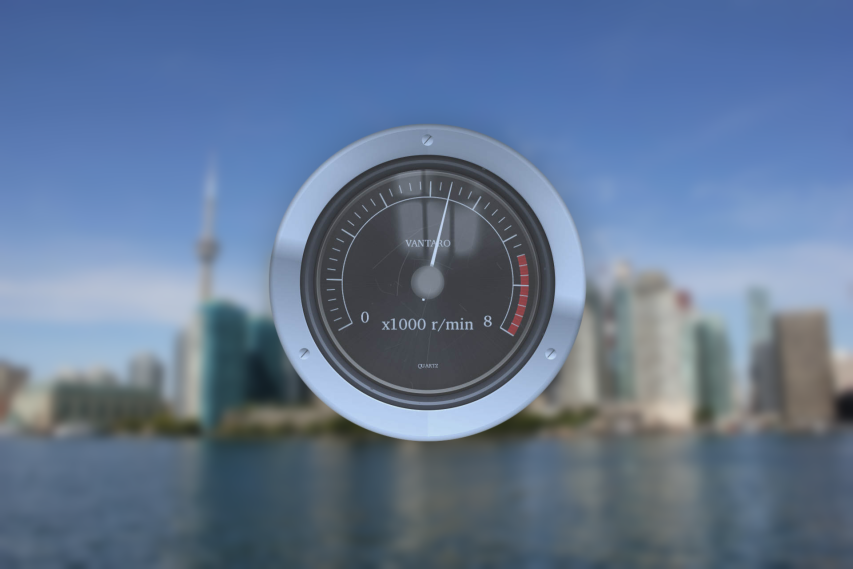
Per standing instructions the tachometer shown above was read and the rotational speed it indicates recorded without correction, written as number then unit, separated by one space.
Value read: 4400 rpm
